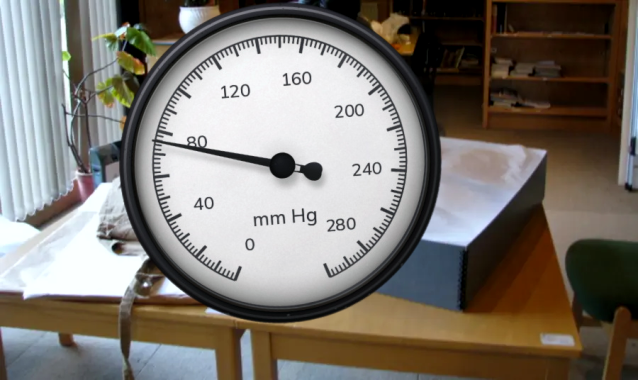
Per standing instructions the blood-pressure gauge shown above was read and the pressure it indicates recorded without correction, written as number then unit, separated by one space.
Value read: 76 mmHg
